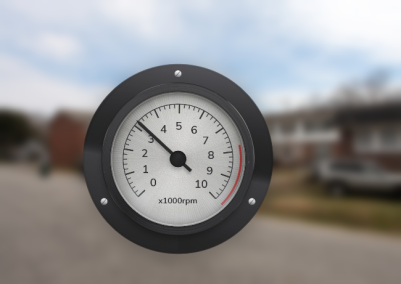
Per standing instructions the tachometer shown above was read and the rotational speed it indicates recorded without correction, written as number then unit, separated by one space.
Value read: 3200 rpm
